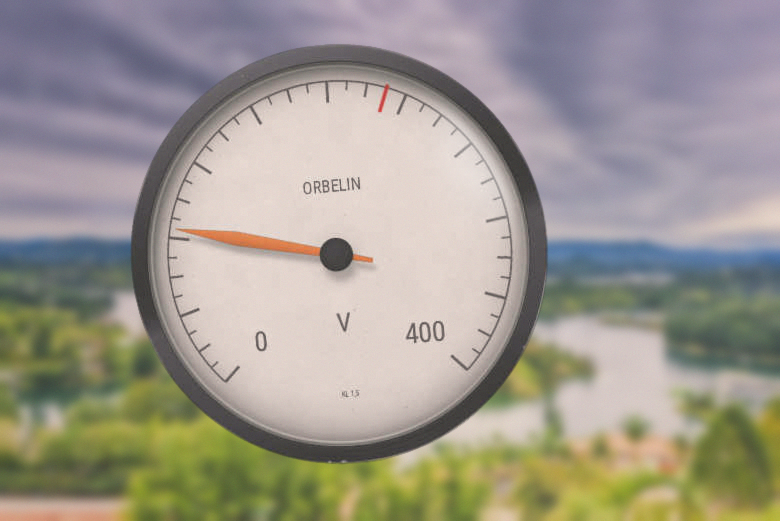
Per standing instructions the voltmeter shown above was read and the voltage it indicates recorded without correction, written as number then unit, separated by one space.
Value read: 85 V
